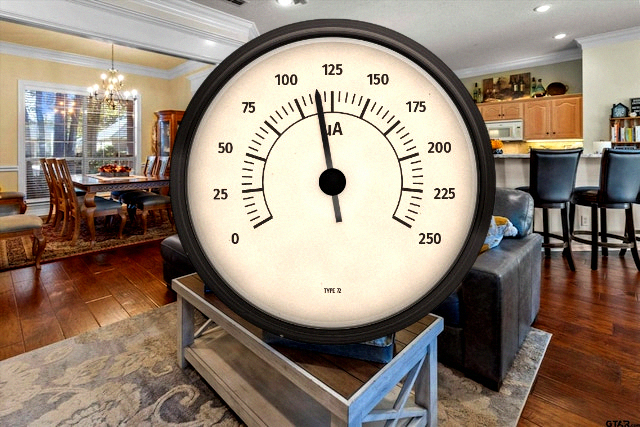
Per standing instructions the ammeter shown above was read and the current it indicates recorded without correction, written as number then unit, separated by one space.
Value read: 115 µA
